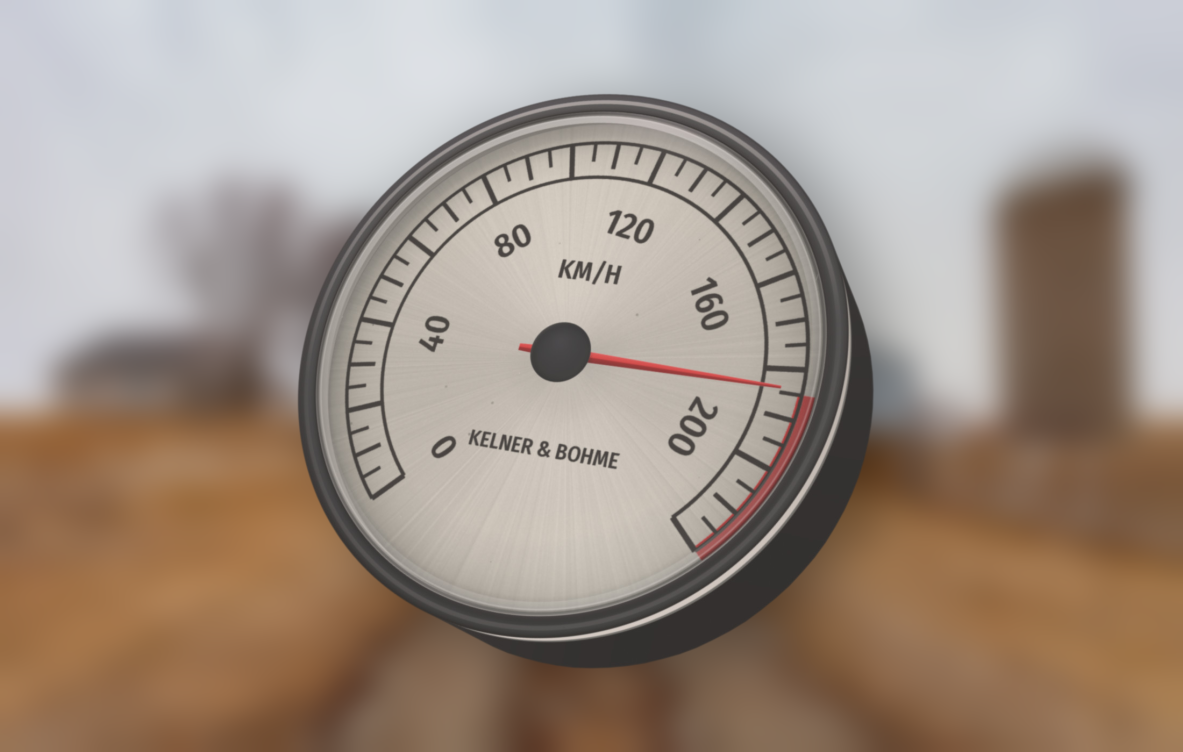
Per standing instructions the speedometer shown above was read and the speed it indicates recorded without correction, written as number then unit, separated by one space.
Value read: 185 km/h
